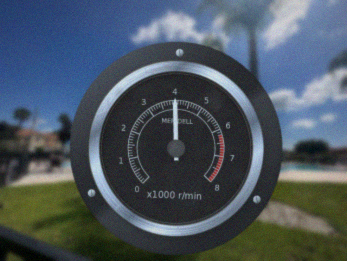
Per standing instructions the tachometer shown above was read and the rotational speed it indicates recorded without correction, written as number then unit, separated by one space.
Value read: 4000 rpm
